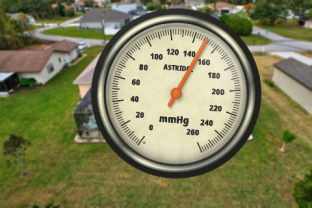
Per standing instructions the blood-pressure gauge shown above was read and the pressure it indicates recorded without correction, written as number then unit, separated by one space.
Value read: 150 mmHg
